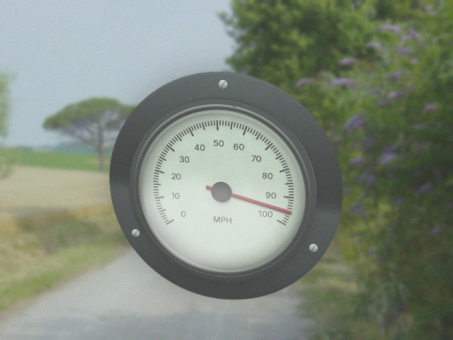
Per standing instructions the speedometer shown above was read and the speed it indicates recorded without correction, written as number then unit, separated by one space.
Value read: 95 mph
